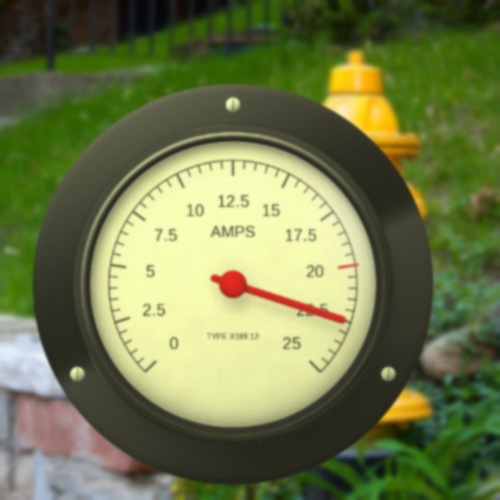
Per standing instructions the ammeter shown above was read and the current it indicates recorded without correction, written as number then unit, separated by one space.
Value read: 22.5 A
